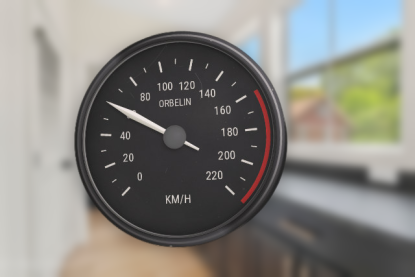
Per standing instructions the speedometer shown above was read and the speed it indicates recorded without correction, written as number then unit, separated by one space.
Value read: 60 km/h
